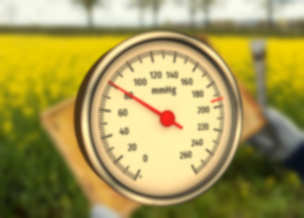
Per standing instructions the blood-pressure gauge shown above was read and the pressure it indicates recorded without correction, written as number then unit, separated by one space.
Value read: 80 mmHg
